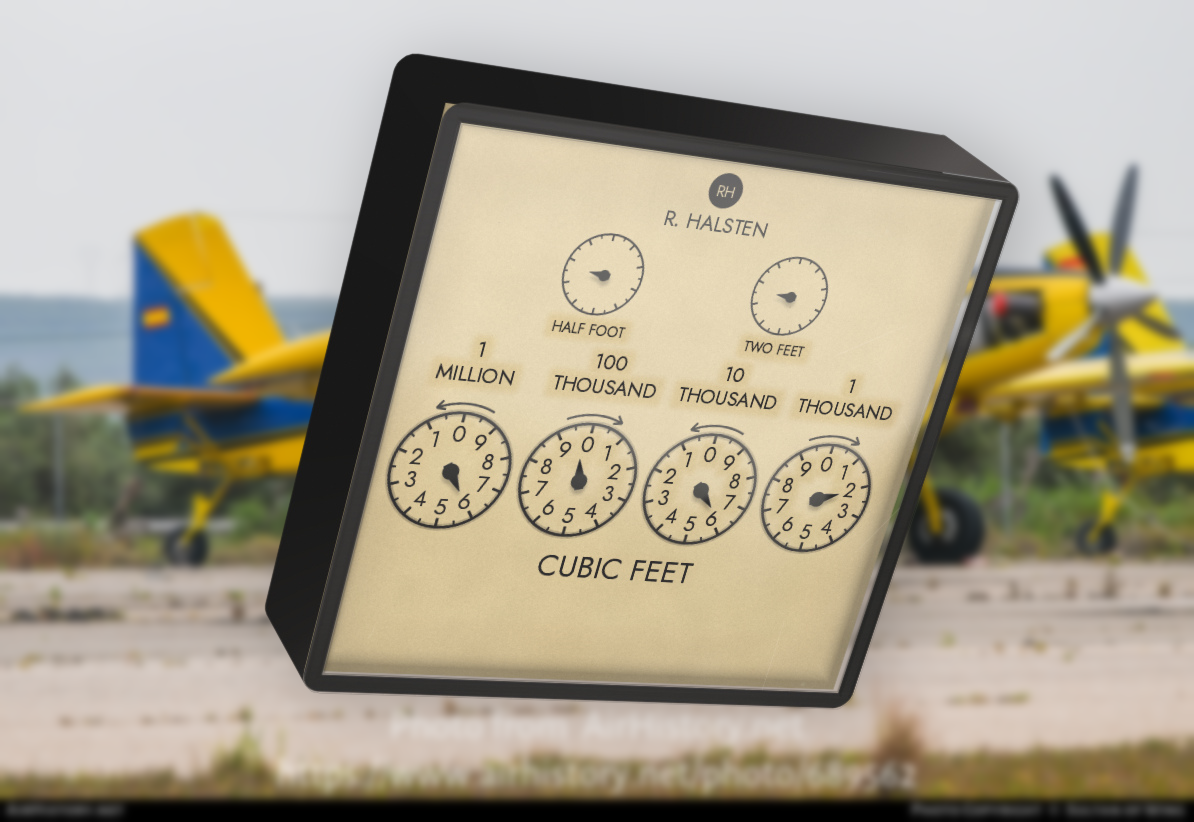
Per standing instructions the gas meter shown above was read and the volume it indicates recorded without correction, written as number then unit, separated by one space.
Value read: 596200 ft³
